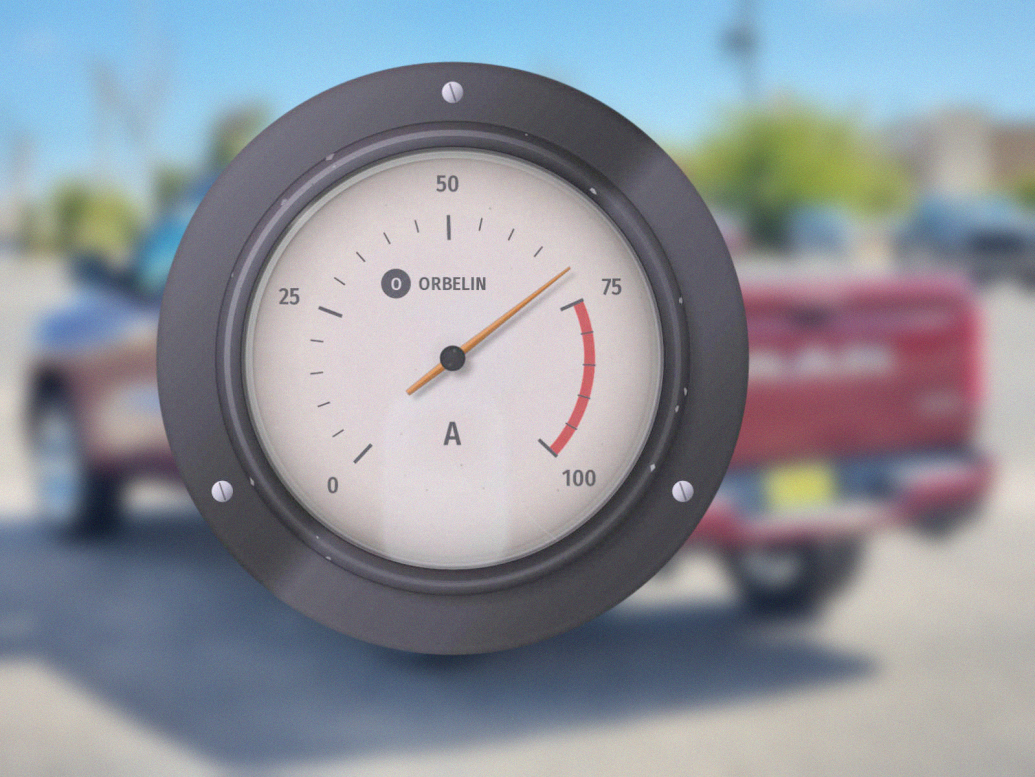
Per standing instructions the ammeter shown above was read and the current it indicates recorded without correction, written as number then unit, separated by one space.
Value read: 70 A
